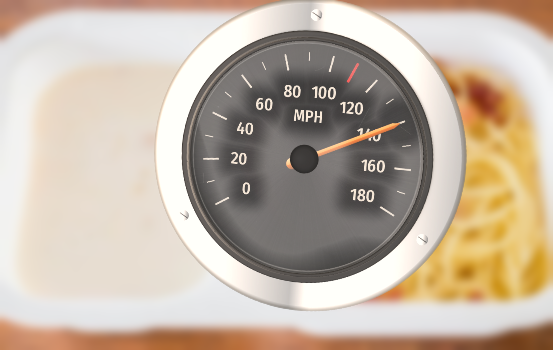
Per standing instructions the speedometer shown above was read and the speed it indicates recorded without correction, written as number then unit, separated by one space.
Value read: 140 mph
